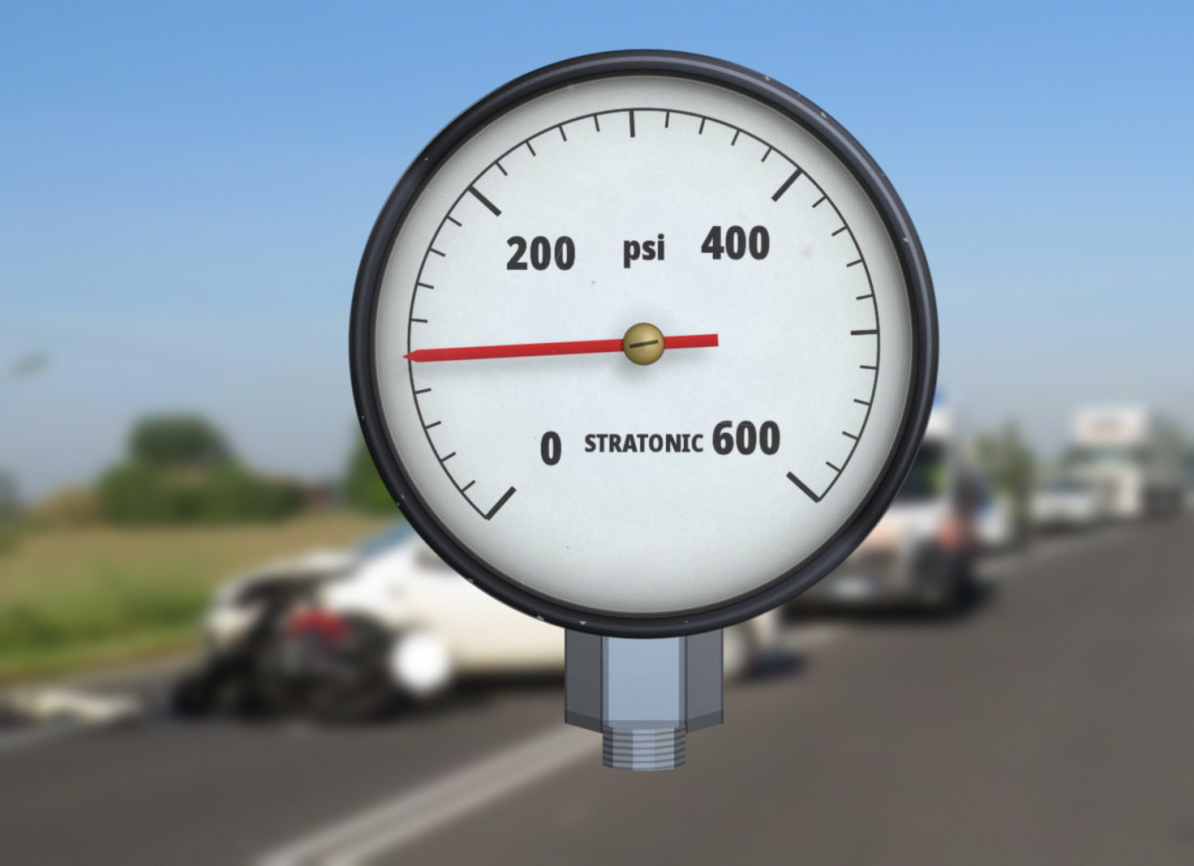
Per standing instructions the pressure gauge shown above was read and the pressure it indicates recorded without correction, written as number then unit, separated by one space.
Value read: 100 psi
